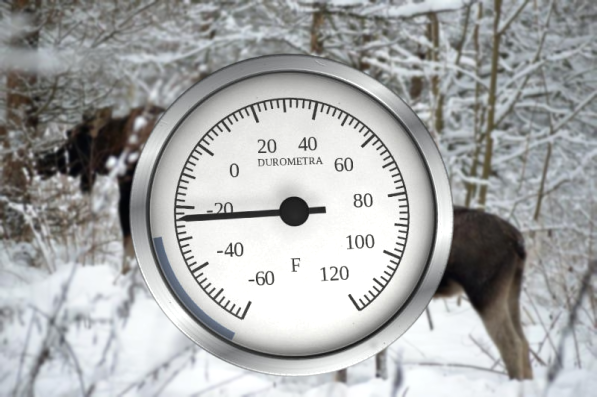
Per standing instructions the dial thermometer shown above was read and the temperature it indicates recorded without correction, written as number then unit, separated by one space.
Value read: -24 °F
